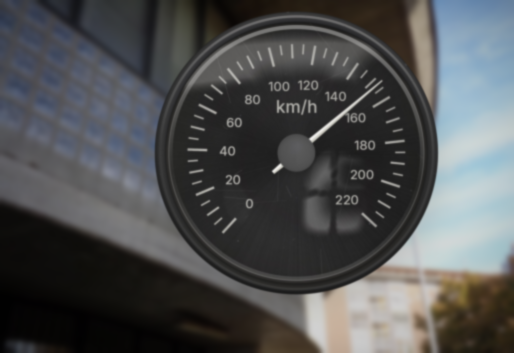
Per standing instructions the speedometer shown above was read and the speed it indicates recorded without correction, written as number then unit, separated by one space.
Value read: 152.5 km/h
